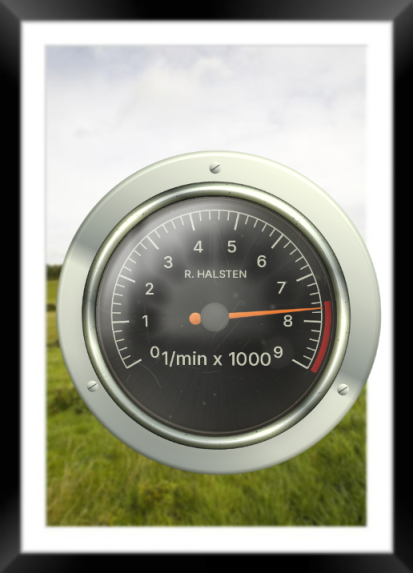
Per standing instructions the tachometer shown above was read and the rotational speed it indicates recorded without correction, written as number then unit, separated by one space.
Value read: 7700 rpm
